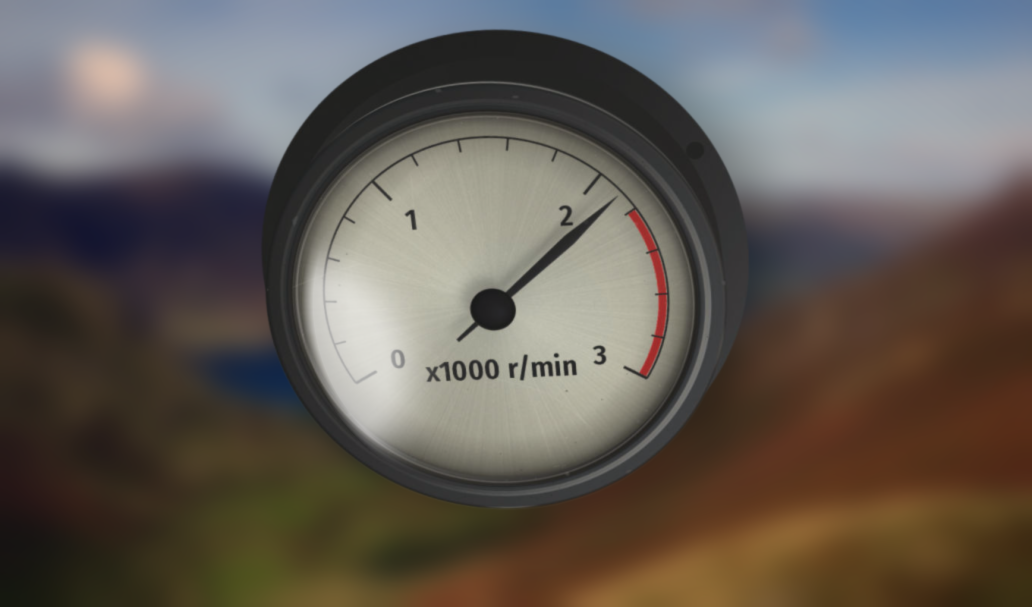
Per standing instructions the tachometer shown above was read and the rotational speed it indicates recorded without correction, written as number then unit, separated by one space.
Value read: 2100 rpm
